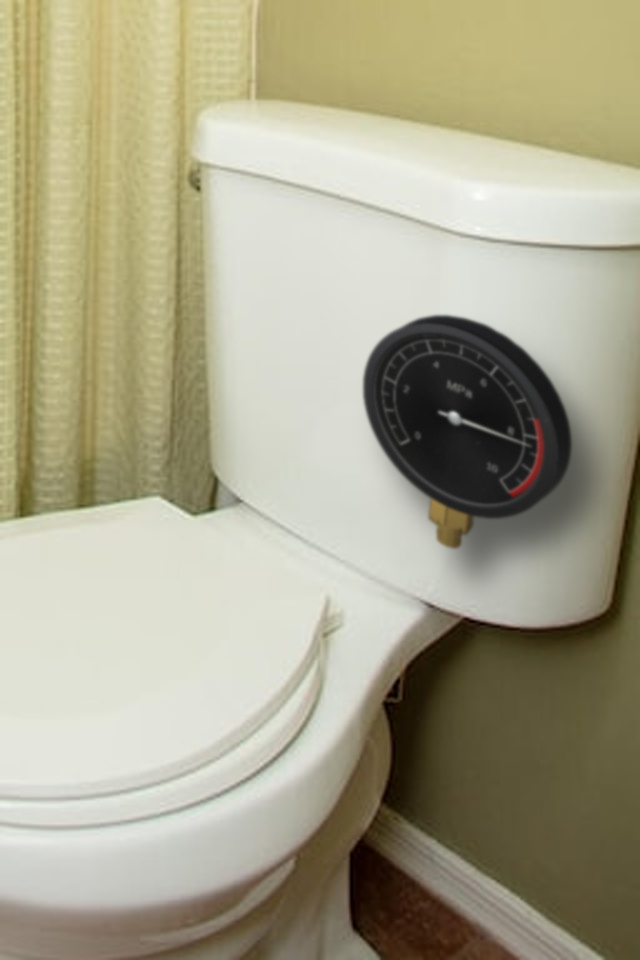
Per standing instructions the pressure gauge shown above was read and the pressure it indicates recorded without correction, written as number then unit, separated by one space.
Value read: 8.25 MPa
